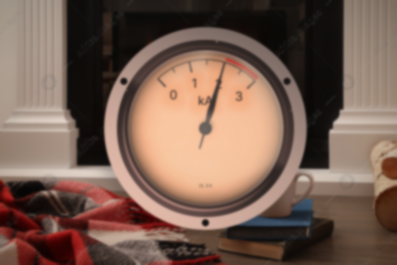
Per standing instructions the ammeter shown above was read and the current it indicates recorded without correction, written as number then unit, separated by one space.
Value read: 2 kA
